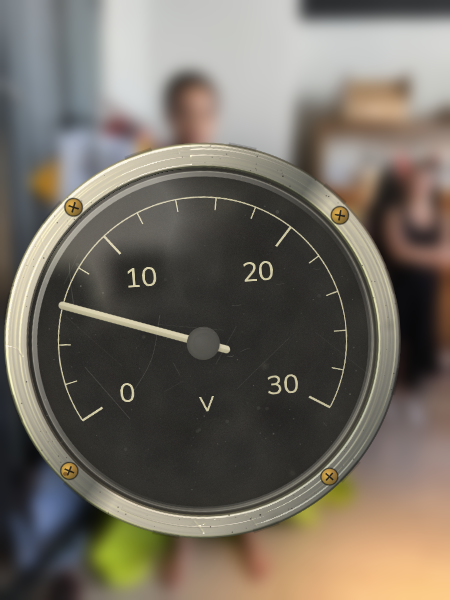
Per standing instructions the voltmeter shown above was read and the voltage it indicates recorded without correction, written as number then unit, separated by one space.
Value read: 6 V
